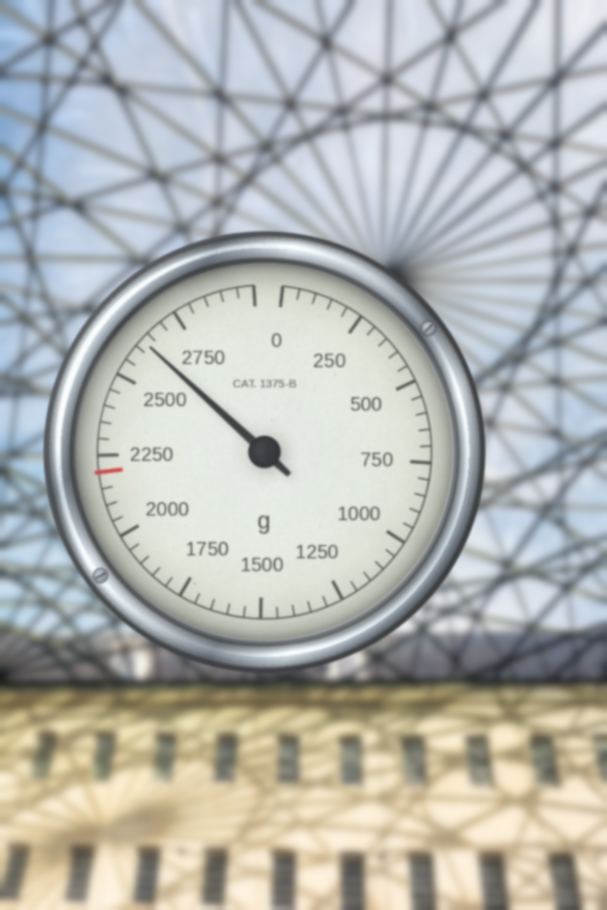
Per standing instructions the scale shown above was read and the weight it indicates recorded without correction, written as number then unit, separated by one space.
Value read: 2625 g
